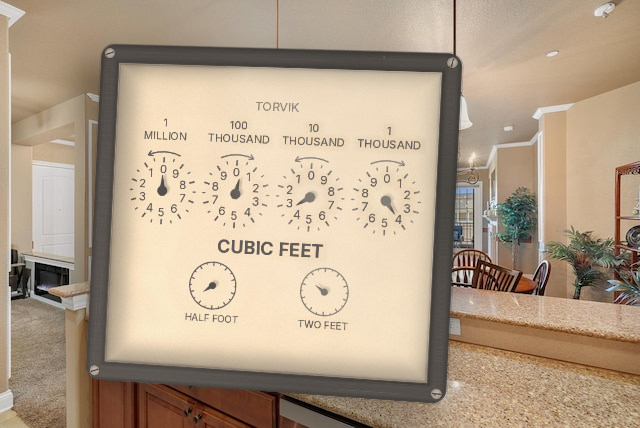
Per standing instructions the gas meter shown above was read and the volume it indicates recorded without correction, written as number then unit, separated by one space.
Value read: 3400 ft³
